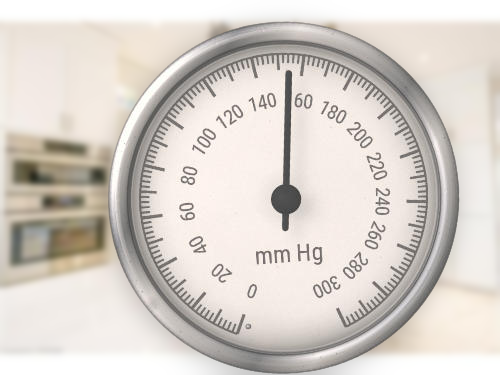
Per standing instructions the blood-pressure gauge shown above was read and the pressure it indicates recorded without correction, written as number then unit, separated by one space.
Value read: 154 mmHg
